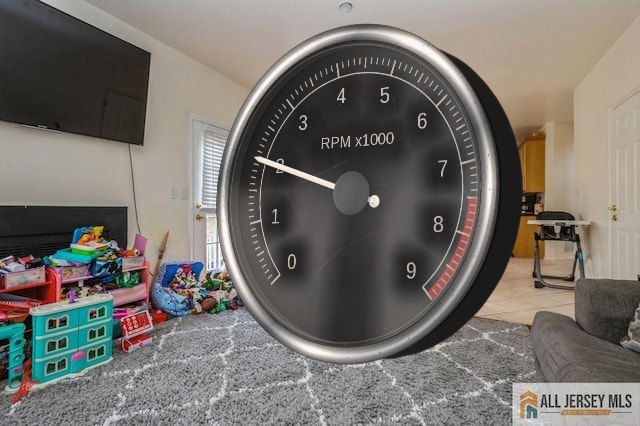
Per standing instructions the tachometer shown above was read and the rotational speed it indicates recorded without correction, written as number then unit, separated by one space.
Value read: 2000 rpm
